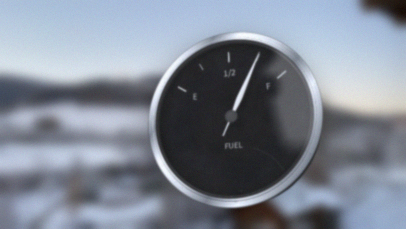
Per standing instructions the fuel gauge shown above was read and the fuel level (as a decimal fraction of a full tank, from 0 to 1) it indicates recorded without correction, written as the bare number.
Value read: 0.75
